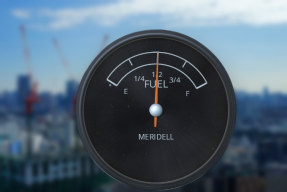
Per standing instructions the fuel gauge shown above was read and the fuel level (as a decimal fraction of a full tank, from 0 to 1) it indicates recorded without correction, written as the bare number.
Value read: 0.5
